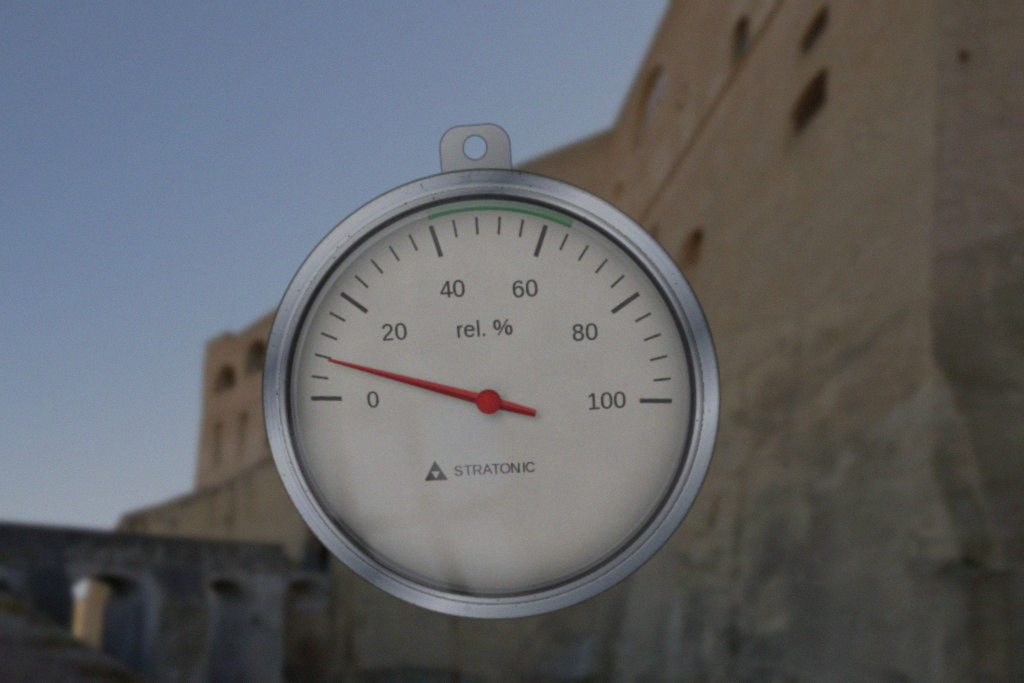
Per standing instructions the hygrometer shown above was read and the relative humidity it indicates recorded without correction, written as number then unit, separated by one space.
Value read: 8 %
